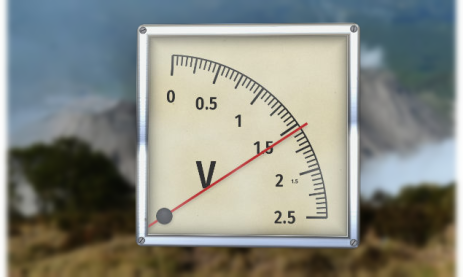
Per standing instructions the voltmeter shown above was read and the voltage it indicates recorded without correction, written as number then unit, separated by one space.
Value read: 1.55 V
